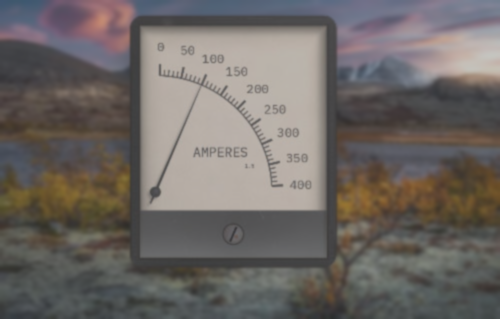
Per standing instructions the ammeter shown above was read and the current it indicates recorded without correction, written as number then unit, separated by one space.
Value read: 100 A
